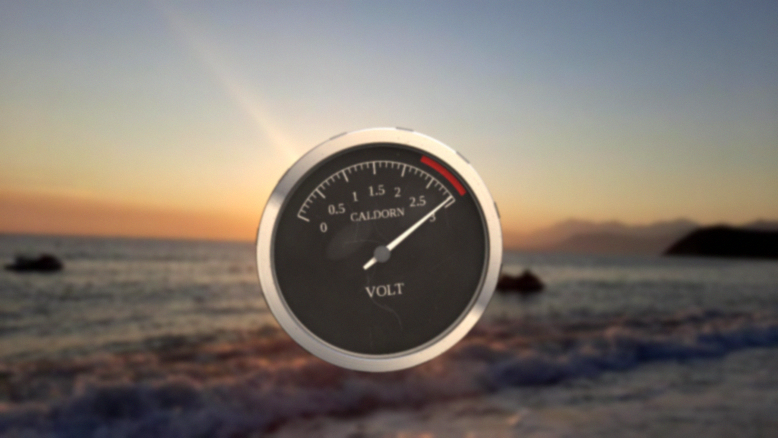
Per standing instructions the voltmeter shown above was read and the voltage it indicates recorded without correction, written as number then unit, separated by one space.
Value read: 2.9 V
